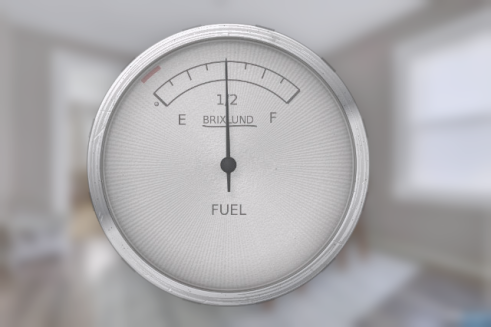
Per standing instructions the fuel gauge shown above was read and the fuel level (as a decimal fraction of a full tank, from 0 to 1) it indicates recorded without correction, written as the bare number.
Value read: 0.5
